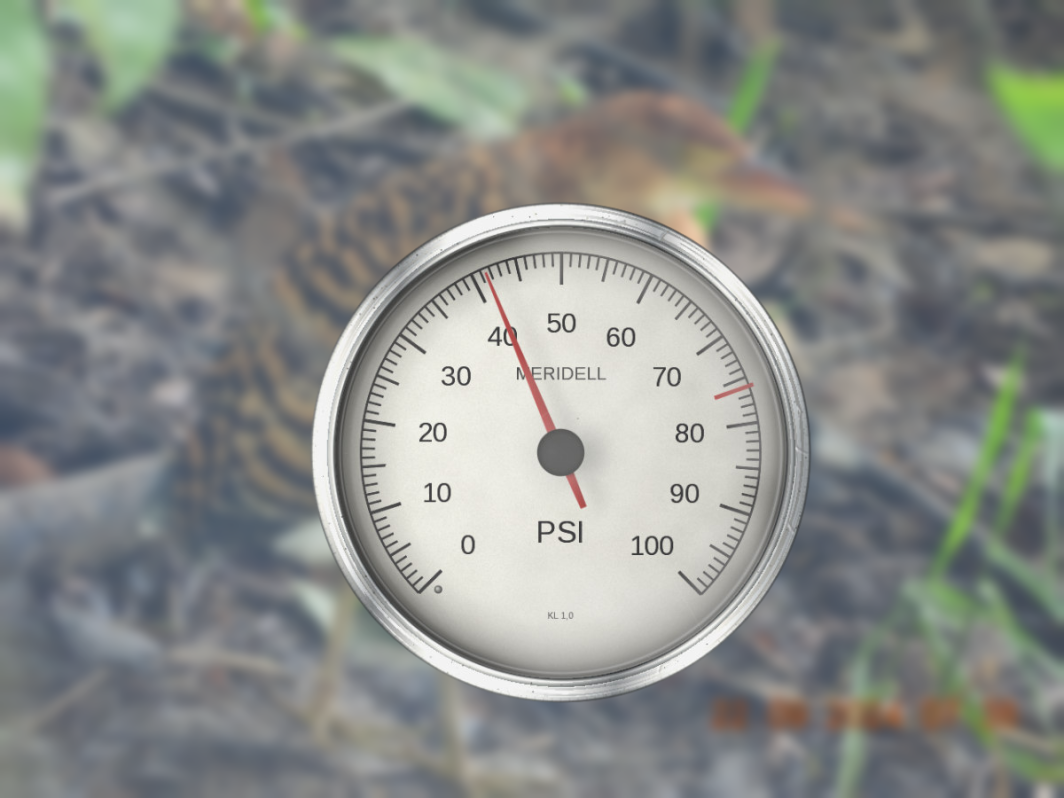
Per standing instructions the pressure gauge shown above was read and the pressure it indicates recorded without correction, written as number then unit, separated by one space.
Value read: 41.5 psi
